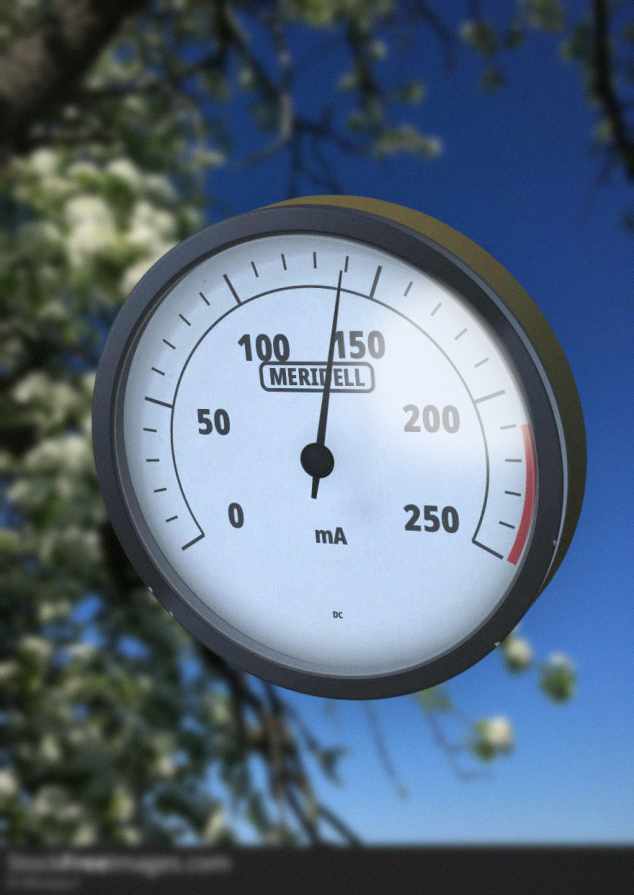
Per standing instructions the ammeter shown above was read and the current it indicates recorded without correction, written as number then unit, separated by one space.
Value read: 140 mA
